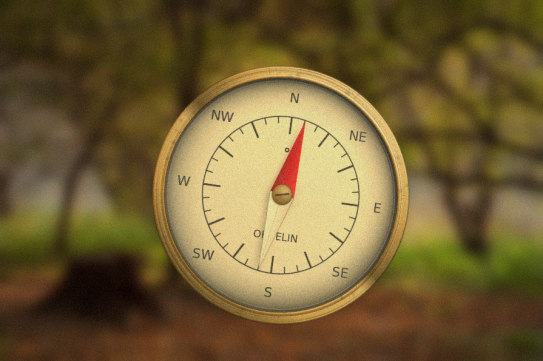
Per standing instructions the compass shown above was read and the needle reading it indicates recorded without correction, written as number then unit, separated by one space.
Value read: 10 °
